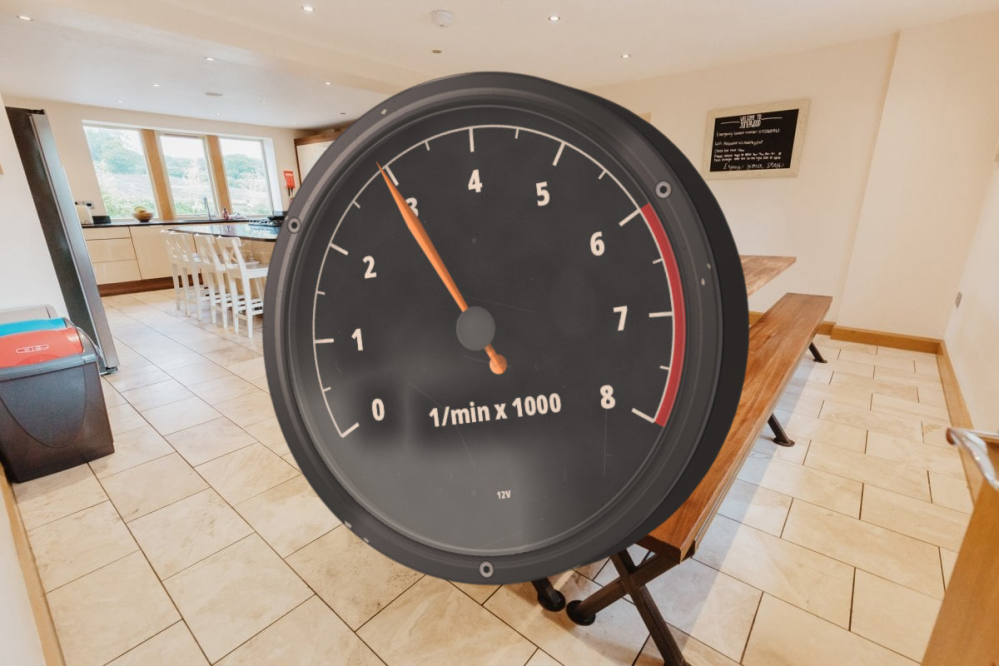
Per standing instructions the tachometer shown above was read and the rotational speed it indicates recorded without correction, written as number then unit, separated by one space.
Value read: 3000 rpm
